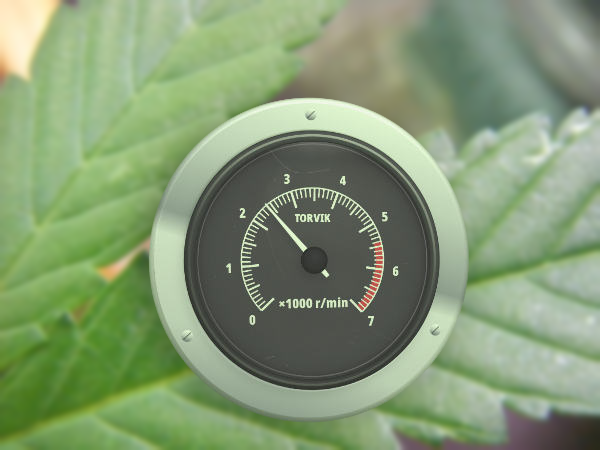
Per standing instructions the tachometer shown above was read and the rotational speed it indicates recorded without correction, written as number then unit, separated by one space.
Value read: 2400 rpm
